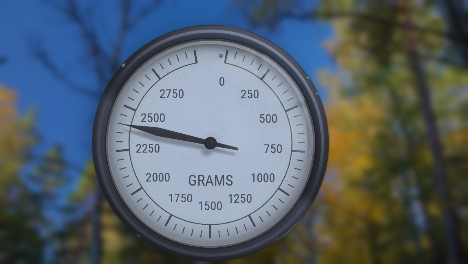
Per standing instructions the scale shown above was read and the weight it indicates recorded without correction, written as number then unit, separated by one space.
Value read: 2400 g
